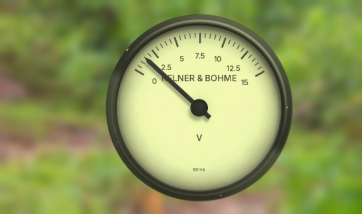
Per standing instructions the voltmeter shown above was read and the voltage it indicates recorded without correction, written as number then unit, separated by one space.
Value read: 1.5 V
